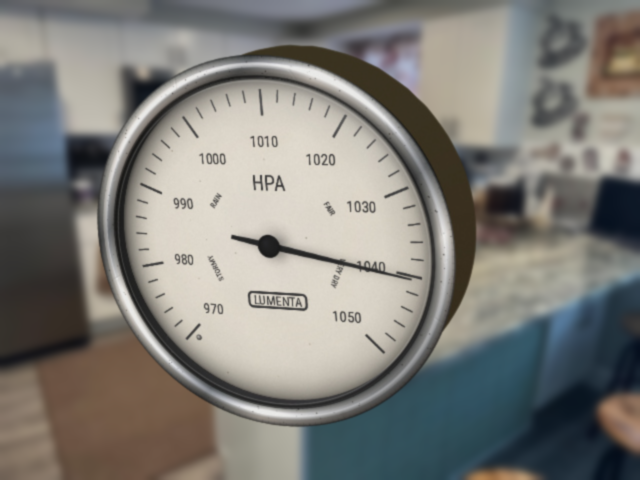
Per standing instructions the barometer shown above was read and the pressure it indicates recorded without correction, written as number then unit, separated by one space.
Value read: 1040 hPa
